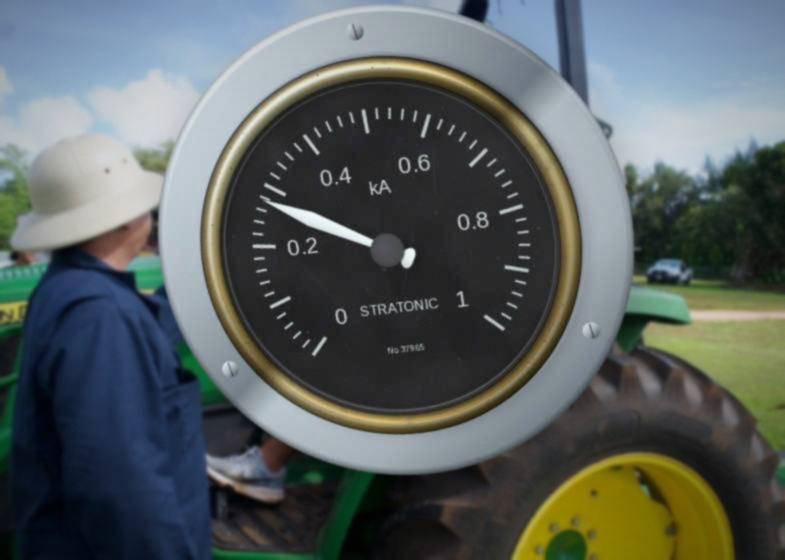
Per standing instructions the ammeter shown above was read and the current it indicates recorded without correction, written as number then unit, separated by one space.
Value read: 0.28 kA
